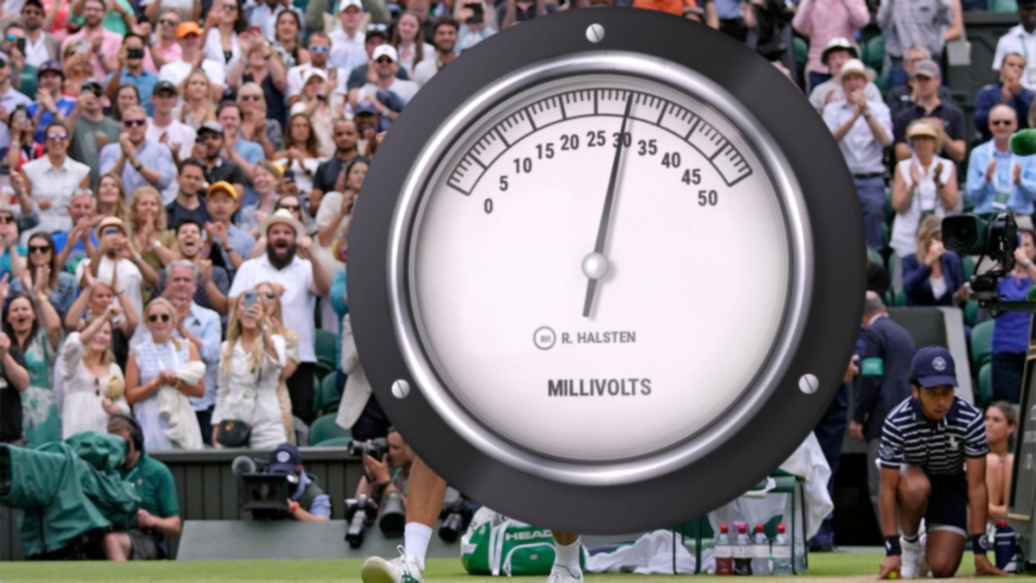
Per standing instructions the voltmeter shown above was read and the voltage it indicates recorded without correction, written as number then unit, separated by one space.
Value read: 30 mV
